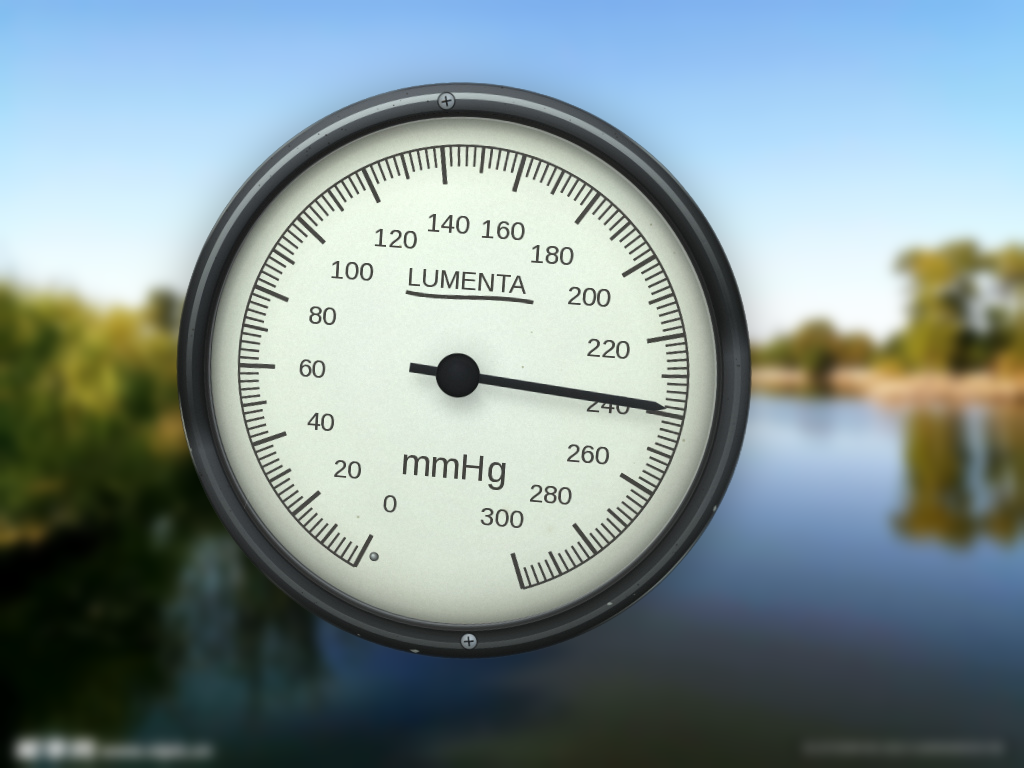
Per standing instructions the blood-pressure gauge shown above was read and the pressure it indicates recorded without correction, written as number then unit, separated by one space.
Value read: 238 mmHg
